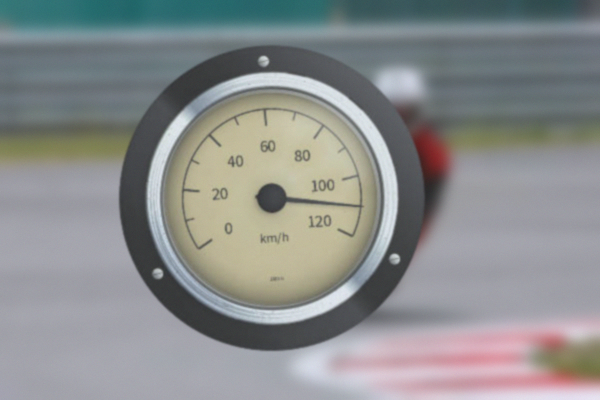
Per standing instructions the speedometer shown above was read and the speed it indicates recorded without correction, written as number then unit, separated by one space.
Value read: 110 km/h
